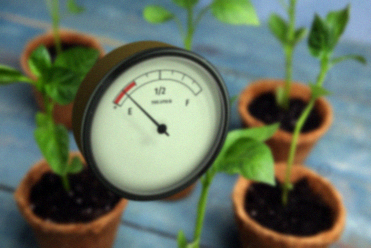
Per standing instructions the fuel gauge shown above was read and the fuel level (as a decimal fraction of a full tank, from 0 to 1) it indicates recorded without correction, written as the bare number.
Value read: 0.125
